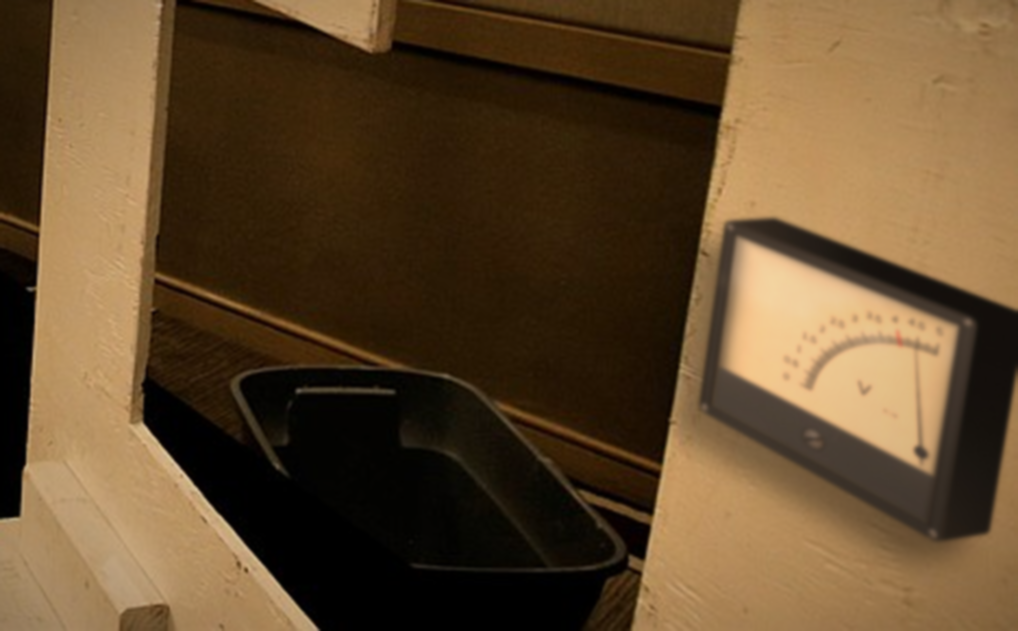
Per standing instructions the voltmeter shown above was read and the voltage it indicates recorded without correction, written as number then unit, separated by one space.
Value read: 4.5 V
